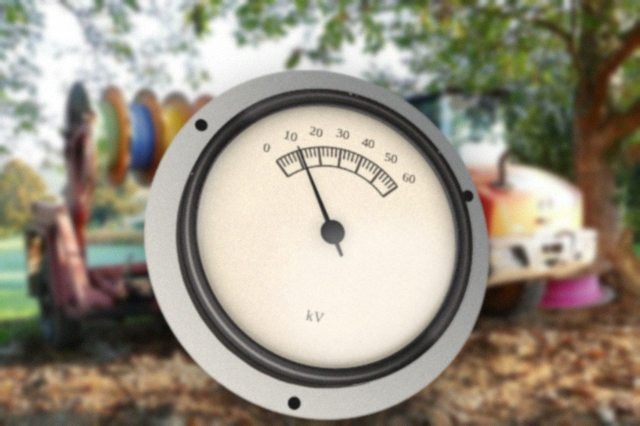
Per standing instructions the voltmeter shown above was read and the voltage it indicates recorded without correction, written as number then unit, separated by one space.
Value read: 10 kV
